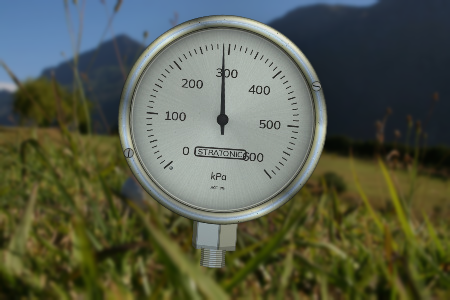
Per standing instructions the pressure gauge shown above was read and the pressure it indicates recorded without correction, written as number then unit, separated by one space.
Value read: 290 kPa
